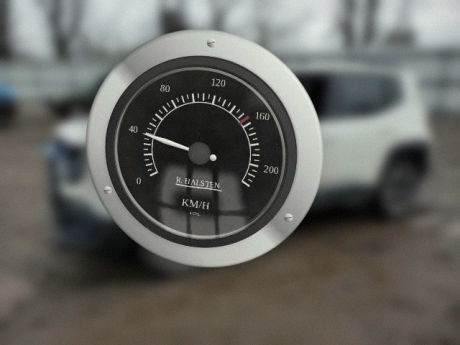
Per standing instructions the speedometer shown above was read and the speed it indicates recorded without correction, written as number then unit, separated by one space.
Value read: 40 km/h
